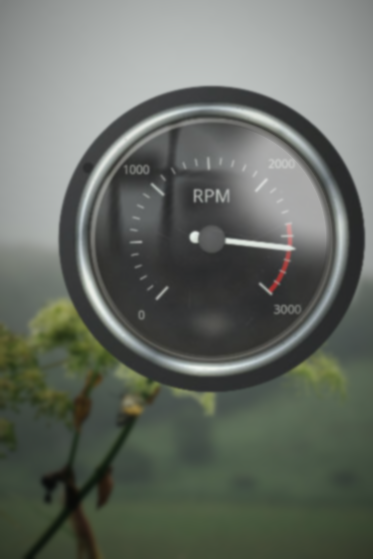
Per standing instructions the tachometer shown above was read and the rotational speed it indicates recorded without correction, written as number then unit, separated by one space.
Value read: 2600 rpm
